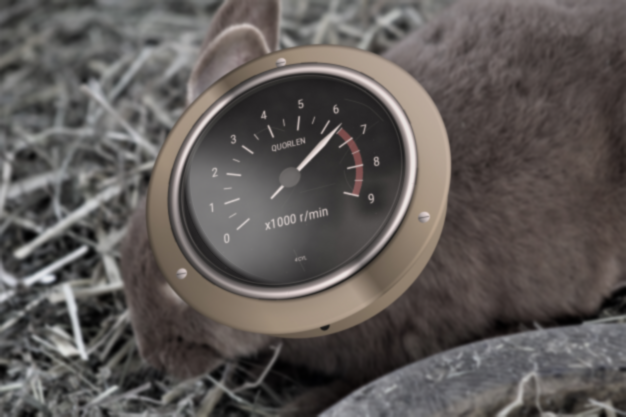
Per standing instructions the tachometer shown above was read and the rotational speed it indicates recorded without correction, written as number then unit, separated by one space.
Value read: 6500 rpm
